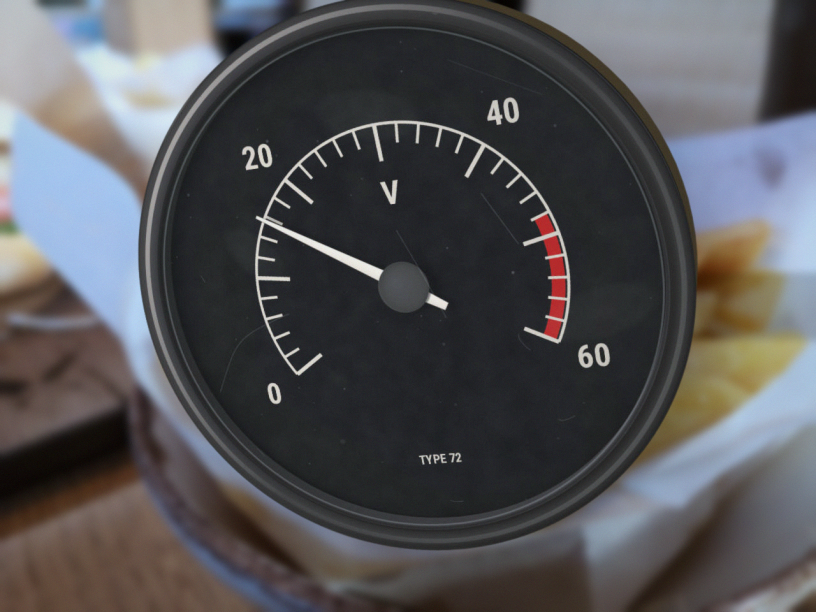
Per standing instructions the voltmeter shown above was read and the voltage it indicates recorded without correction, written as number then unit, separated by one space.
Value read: 16 V
